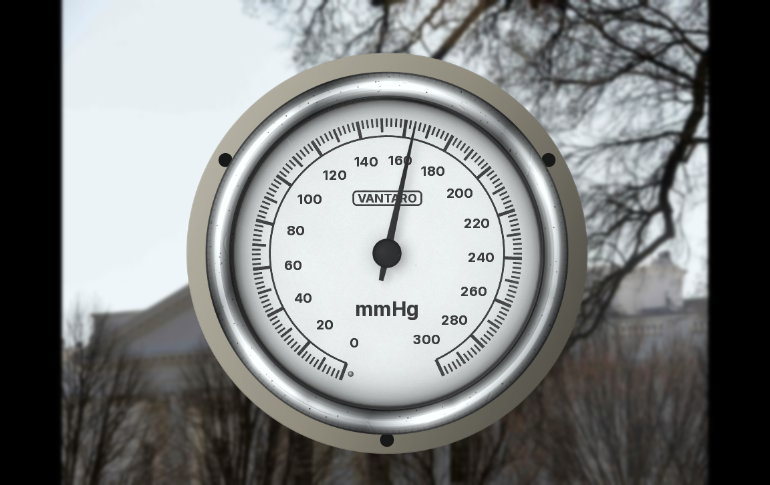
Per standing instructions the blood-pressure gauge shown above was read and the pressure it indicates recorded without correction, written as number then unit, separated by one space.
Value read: 164 mmHg
